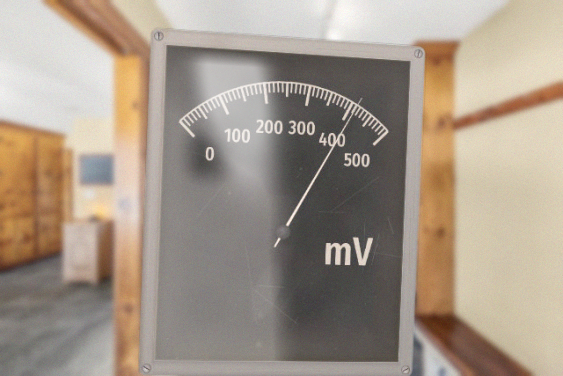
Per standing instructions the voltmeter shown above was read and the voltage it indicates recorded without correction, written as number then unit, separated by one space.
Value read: 410 mV
